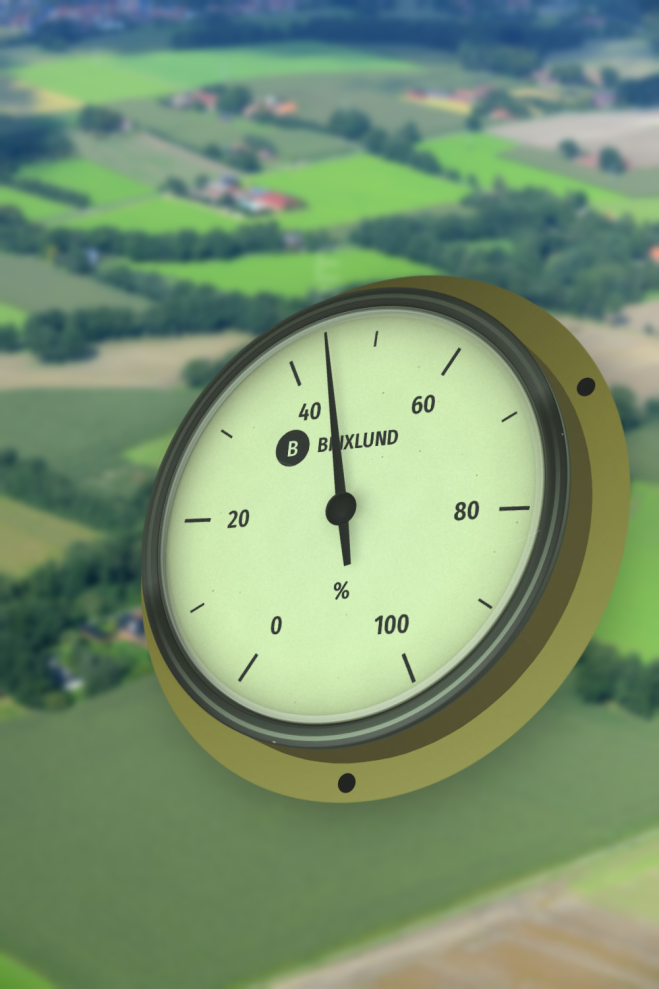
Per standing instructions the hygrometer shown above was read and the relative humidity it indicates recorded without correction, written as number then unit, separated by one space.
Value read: 45 %
